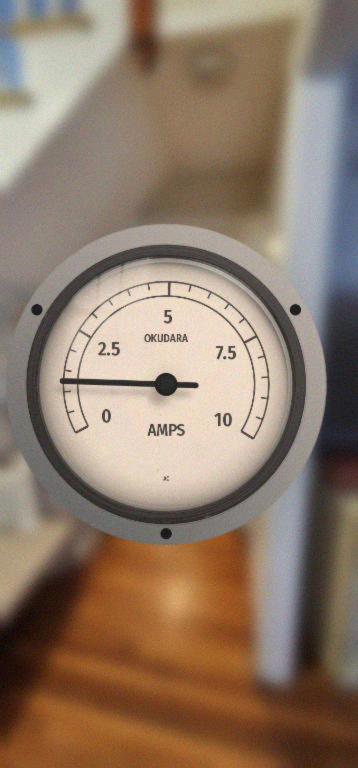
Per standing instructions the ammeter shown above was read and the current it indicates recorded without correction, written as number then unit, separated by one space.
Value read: 1.25 A
